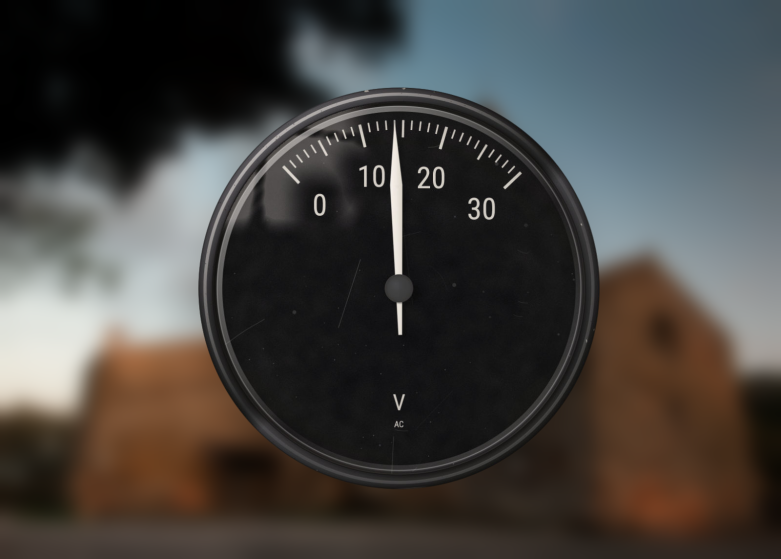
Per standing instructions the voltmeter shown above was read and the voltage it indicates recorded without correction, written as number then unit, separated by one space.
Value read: 14 V
